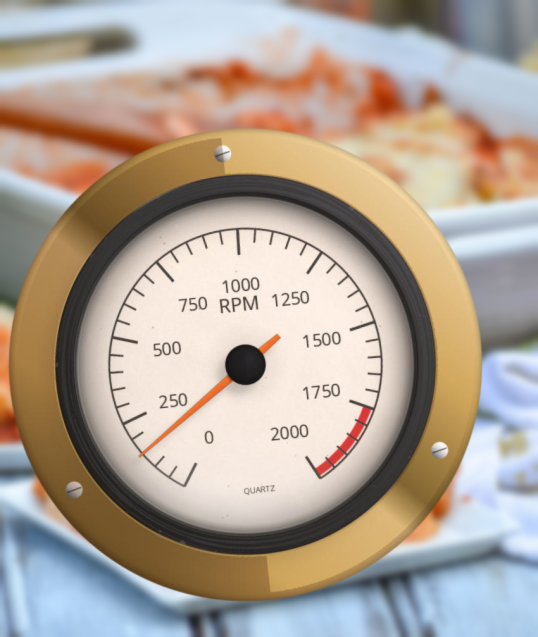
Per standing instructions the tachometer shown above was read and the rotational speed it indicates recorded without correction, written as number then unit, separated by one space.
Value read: 150 rpm
